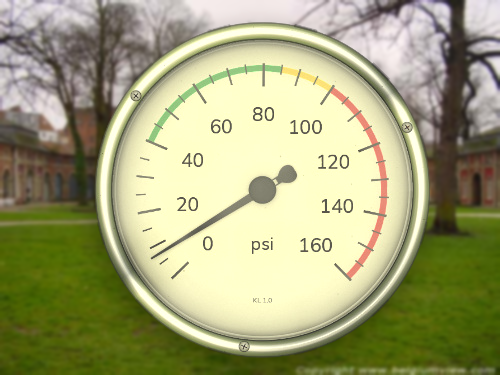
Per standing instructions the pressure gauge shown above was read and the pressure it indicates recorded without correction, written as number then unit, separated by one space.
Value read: 7.5 psi
